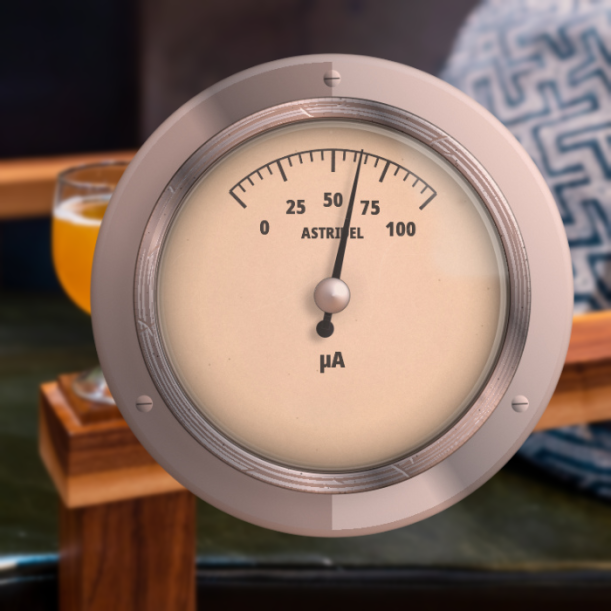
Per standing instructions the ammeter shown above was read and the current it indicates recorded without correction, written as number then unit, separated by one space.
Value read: 62.5 µA
